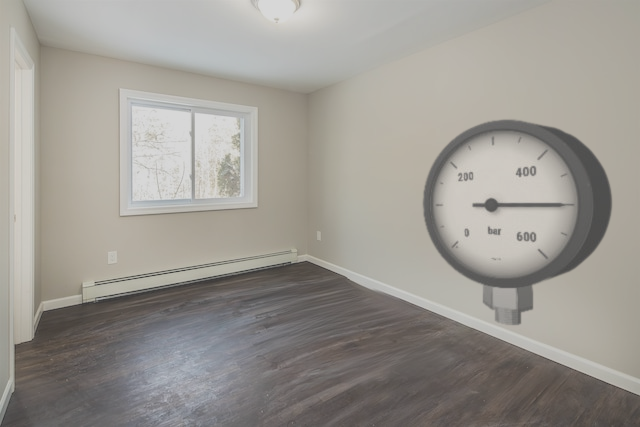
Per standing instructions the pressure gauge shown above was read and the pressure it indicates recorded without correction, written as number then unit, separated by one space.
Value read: 500 bar
